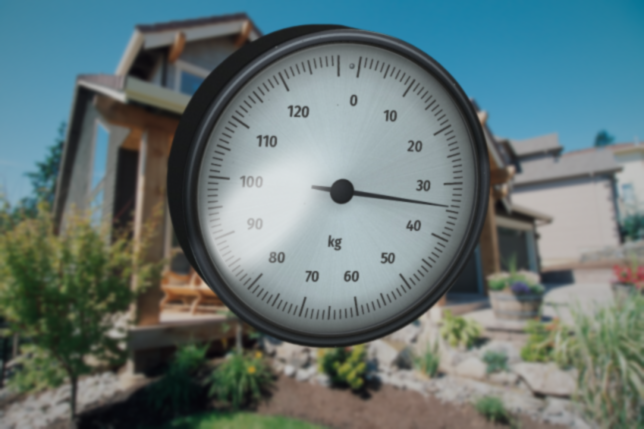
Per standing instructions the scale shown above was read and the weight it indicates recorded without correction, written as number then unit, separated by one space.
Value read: 34 kg
